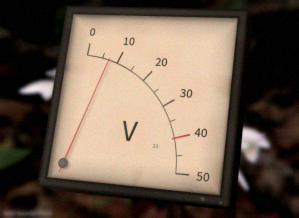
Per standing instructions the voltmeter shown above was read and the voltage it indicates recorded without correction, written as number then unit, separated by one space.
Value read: 7.5 V
